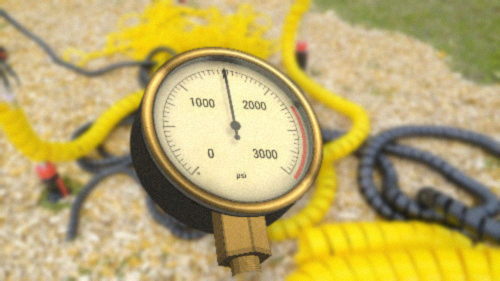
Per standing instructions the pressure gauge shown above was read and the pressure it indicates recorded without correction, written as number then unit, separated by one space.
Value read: 1500 psi
